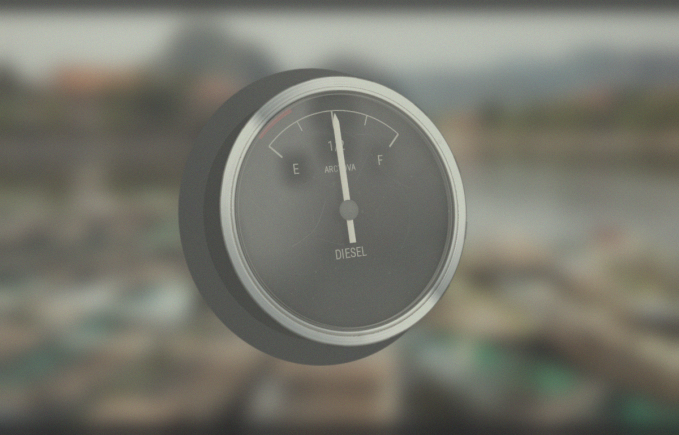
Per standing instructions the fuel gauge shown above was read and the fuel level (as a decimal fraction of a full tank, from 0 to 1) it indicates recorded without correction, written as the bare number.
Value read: 0.5
